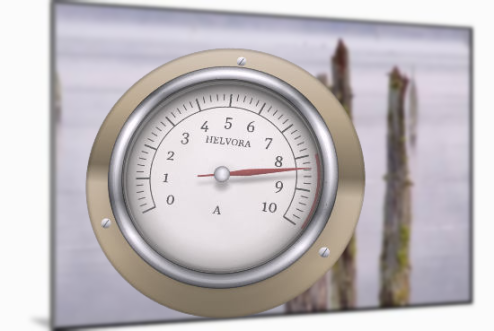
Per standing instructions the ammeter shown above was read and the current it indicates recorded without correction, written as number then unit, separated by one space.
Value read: 8.4 A
